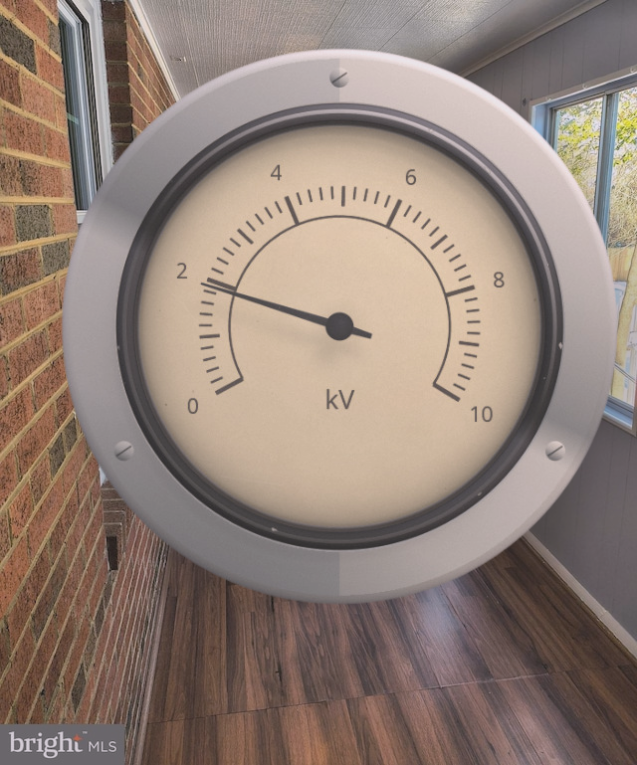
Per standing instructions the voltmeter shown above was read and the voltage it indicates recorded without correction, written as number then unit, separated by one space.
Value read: 1.9 kV
